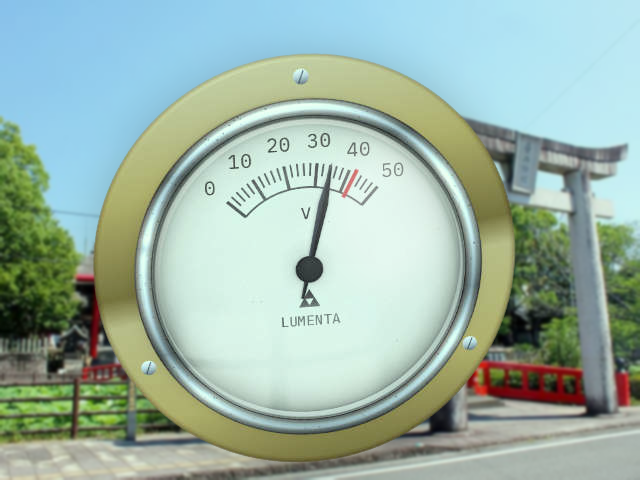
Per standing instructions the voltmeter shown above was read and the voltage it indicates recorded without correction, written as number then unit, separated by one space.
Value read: 34 V
